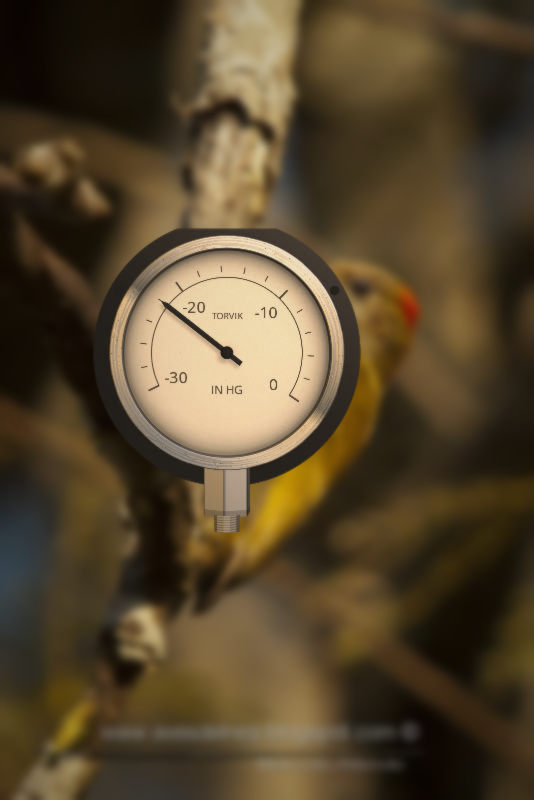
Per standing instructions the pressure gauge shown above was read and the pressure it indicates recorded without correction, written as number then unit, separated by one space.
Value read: -22 inHg
